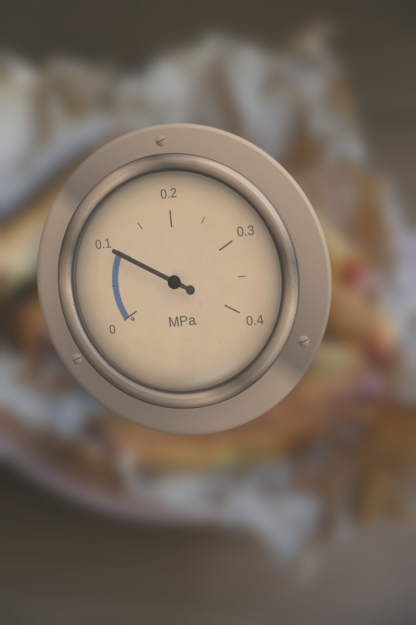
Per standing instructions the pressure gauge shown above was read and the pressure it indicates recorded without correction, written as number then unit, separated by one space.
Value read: 0.1 MPa
